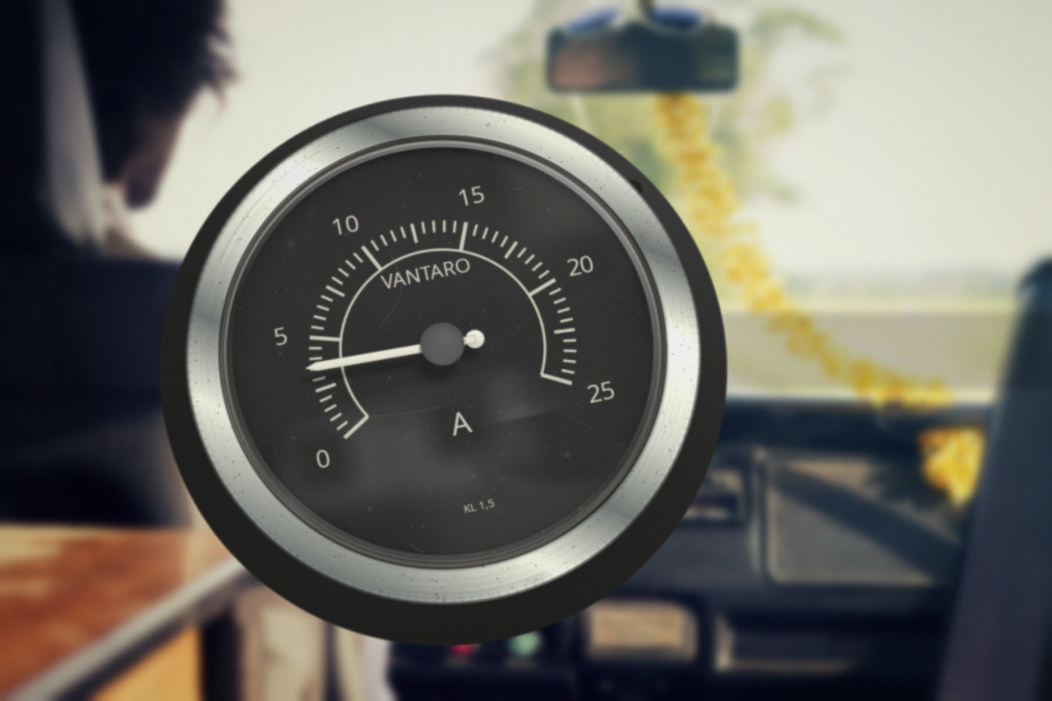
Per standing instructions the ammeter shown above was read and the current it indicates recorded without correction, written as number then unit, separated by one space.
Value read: 3.5 A
